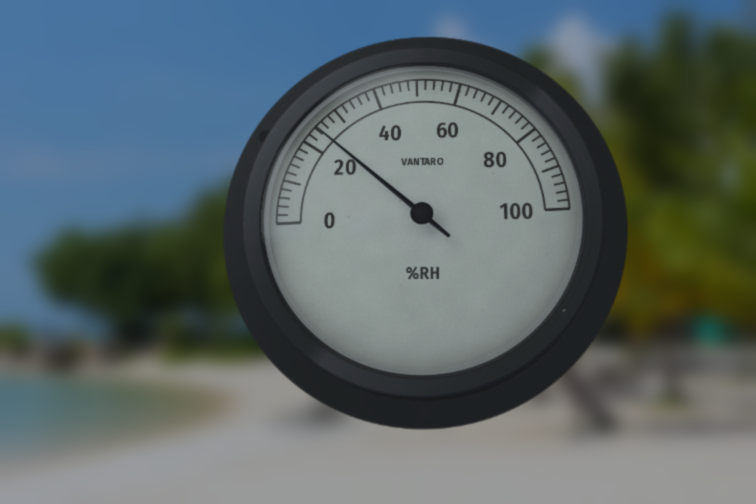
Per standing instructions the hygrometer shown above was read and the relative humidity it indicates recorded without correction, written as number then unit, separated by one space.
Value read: 24 %
